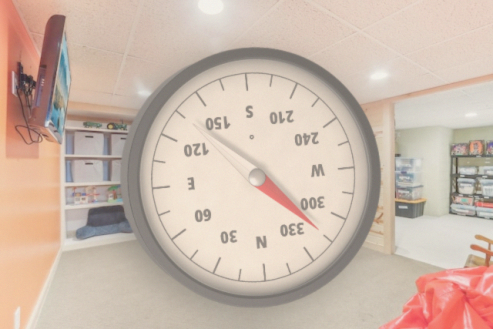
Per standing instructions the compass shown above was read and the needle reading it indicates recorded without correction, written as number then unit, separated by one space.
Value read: 315 °
